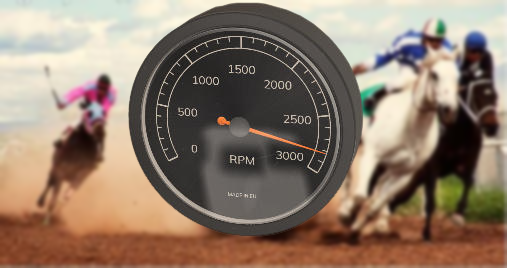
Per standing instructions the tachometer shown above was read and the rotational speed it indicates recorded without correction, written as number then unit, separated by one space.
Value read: 2800 rpm
